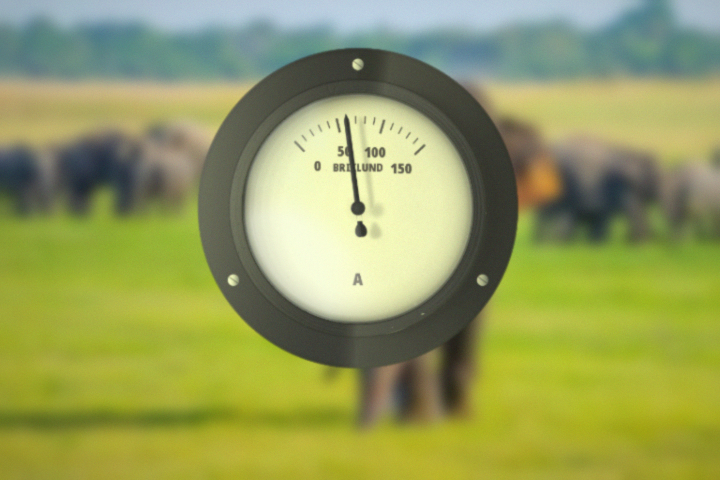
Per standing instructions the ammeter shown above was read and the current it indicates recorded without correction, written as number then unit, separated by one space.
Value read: 60 A
